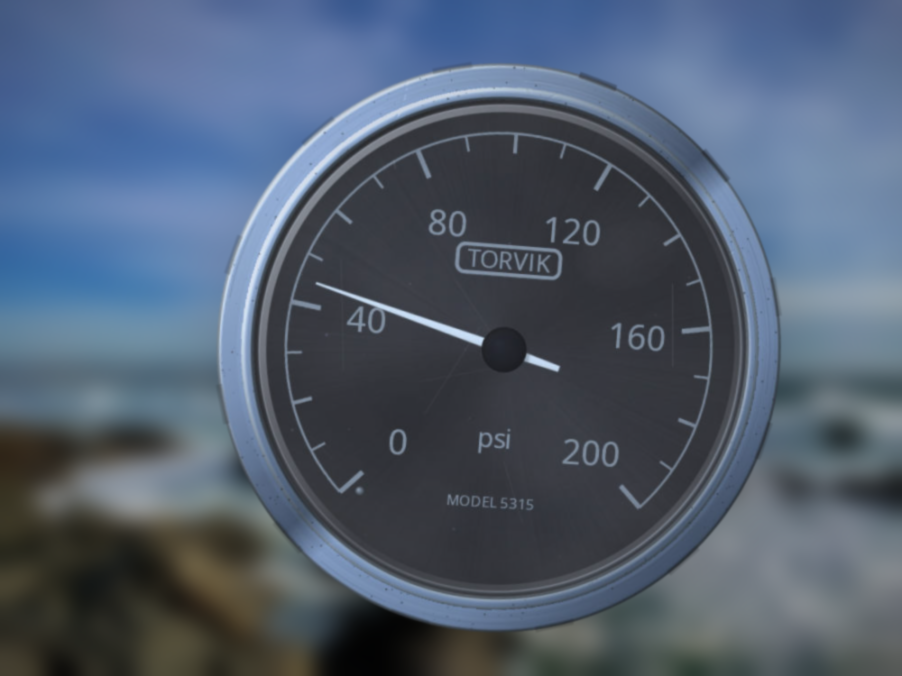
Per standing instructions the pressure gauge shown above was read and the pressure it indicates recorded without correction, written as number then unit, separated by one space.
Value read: 45 psi
